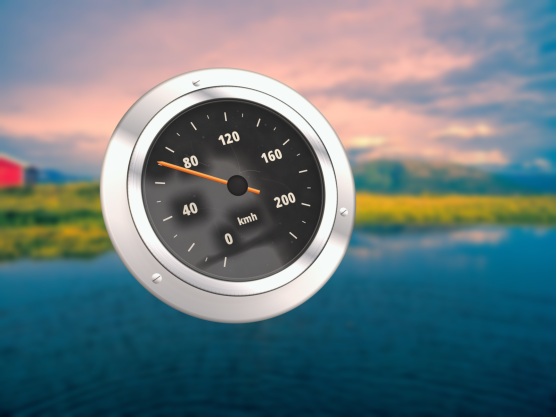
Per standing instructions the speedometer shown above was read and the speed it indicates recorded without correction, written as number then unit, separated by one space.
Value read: 70 km/h
